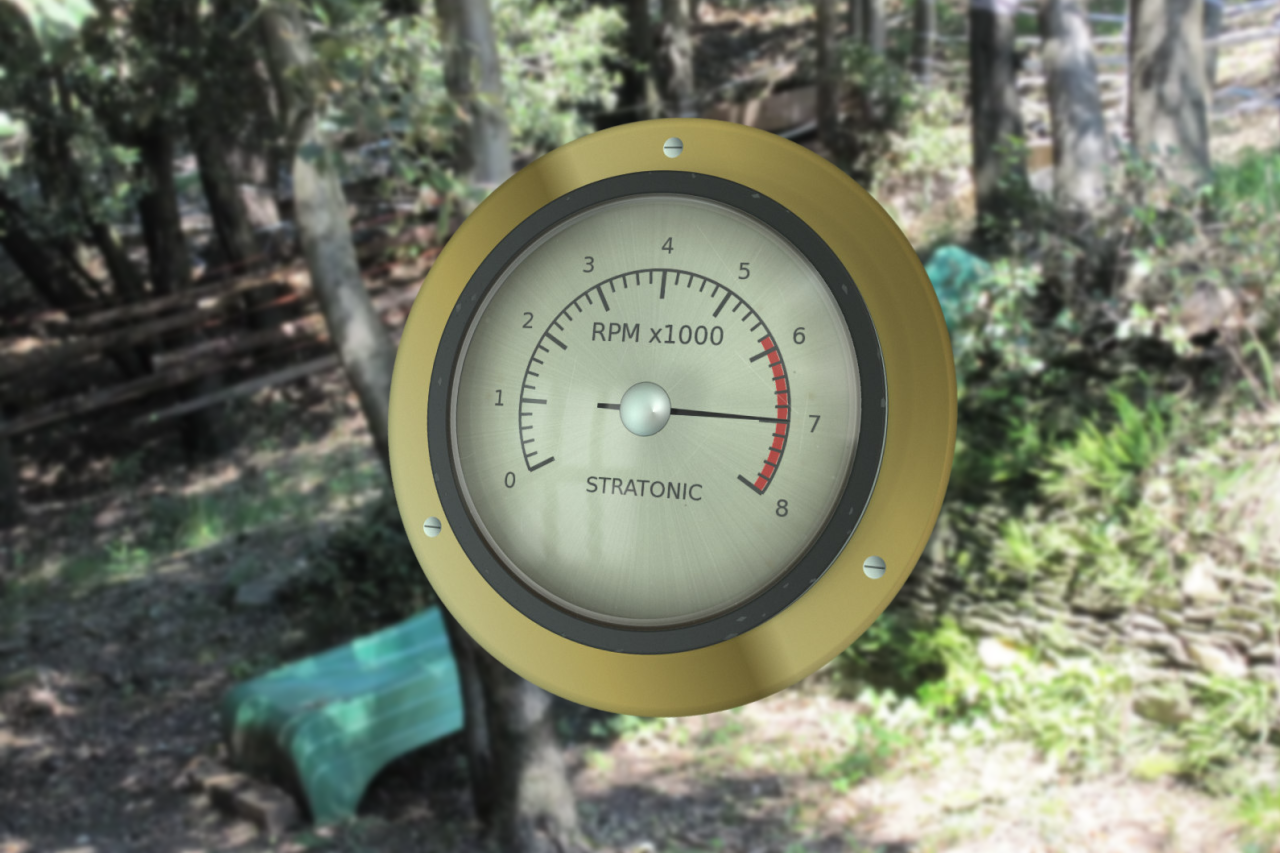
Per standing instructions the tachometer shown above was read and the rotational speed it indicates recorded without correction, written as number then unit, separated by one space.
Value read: 7000 rpm
